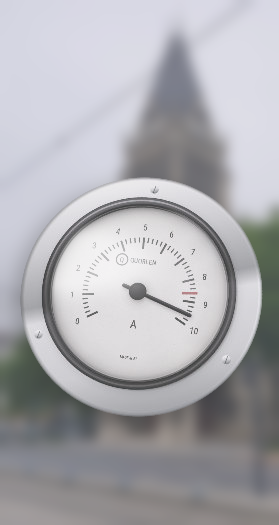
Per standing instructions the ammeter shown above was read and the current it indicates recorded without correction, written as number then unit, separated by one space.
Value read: 9.6 A
